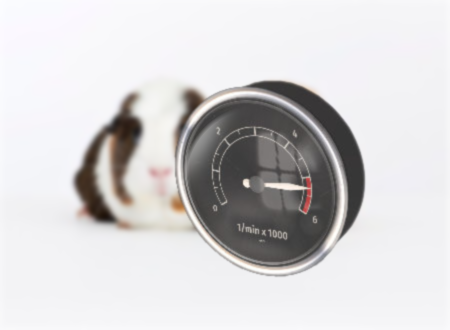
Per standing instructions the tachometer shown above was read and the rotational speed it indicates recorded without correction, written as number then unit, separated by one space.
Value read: 5250 rpm
